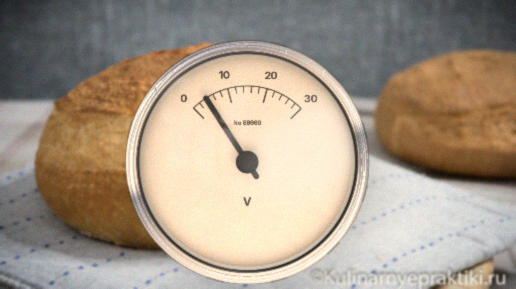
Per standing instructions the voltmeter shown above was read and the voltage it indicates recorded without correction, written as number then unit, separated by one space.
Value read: 4 V
